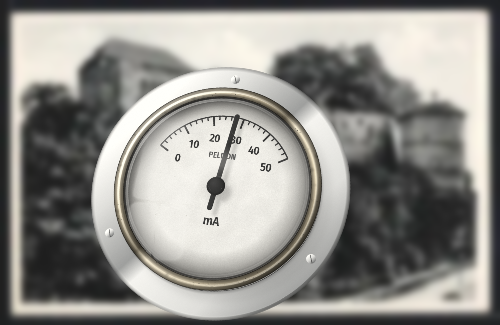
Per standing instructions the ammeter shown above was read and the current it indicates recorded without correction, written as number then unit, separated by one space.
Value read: 28 mA
